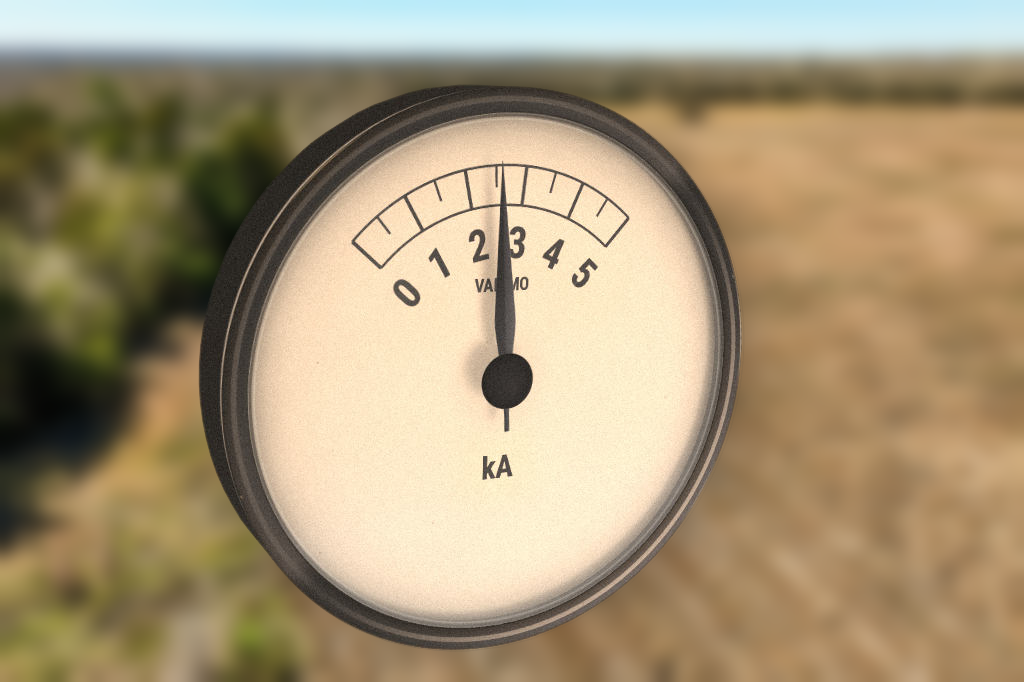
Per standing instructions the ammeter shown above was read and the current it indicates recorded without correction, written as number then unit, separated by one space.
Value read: 2.5 kA
